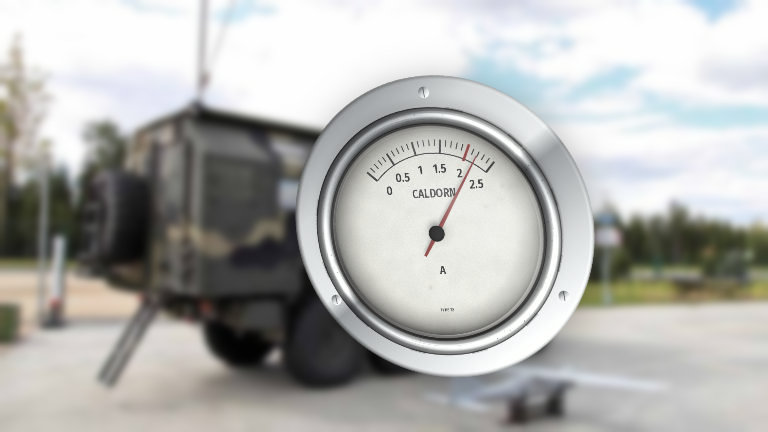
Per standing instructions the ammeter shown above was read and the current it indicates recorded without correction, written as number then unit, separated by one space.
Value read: 2.2 A
